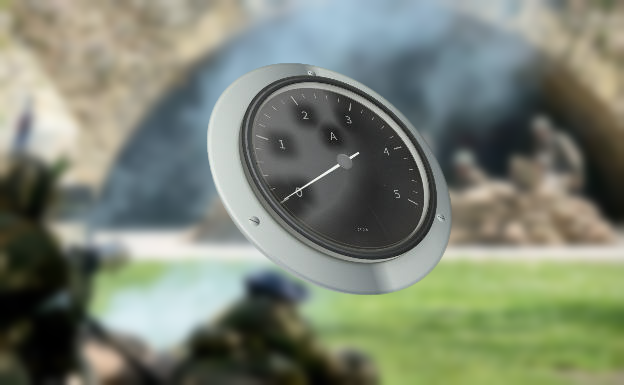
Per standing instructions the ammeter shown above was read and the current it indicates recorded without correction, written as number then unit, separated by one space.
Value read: 0 A
